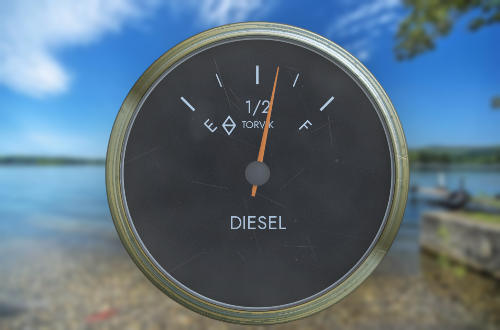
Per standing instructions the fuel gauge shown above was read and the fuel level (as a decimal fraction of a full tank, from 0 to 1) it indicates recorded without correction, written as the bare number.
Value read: 0.625
